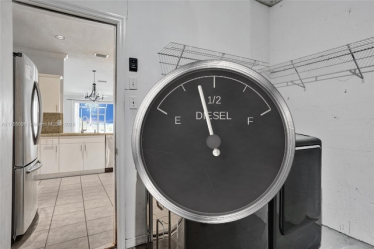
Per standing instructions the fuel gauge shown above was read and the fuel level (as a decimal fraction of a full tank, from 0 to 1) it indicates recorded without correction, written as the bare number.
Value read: 0.375
